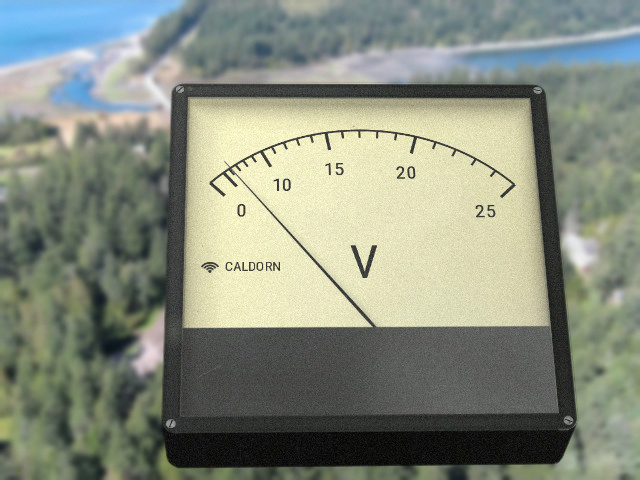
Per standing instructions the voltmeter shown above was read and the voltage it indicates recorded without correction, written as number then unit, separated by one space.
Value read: 6 V
